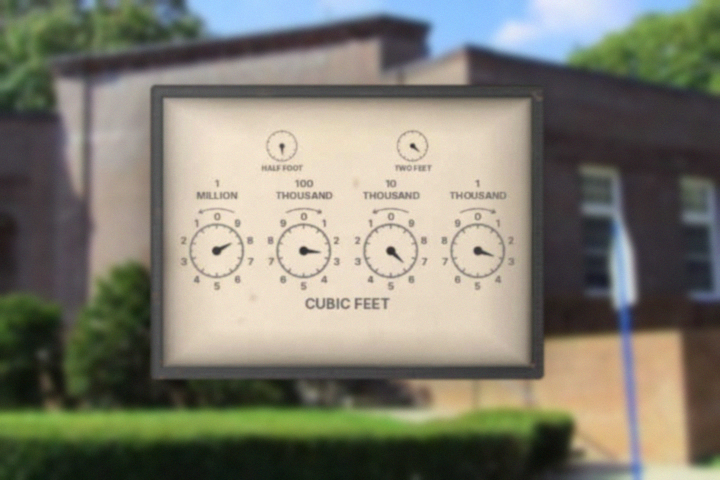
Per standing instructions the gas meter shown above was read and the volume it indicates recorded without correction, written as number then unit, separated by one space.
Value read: 826300 ft³
